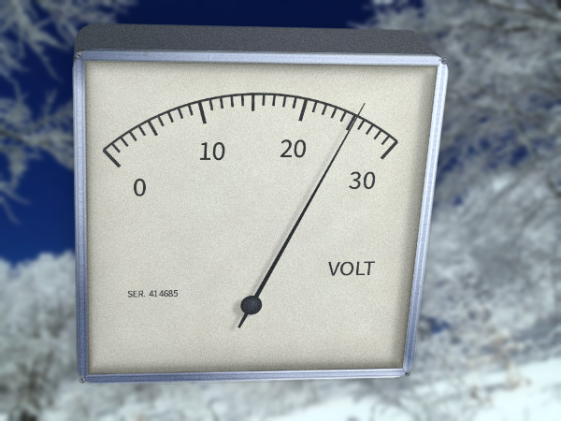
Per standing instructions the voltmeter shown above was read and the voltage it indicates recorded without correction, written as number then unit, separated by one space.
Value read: 25 V
